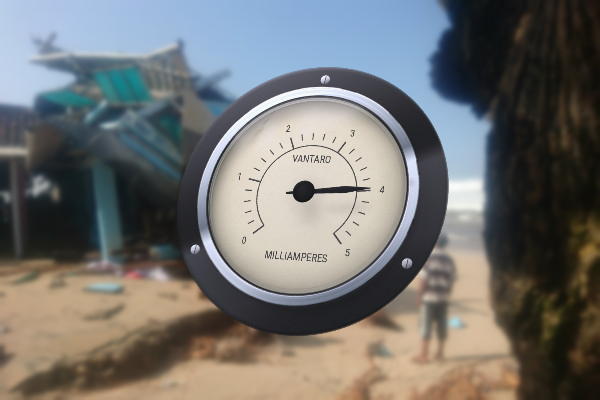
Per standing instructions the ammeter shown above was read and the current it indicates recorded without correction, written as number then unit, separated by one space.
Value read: 4 mA
